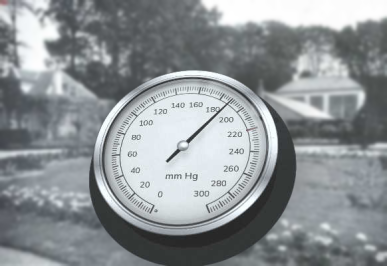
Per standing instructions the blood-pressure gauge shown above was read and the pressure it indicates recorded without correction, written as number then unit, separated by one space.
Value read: 190 mmHg
